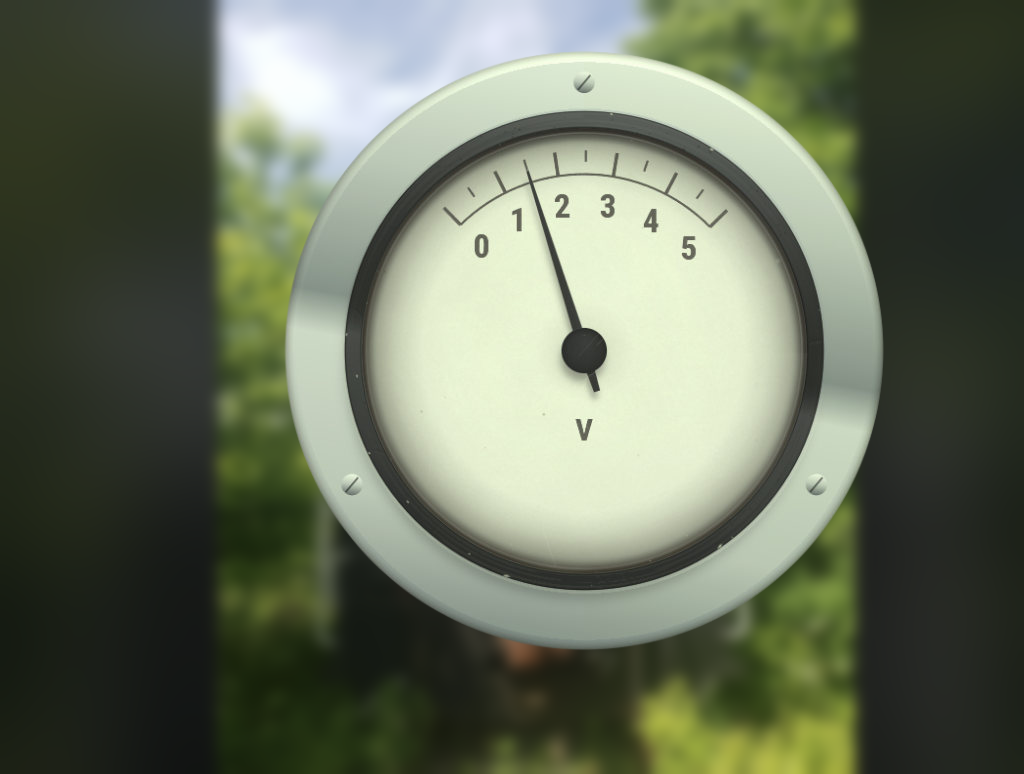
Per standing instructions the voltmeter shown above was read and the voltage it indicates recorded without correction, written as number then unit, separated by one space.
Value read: 1.5 V
